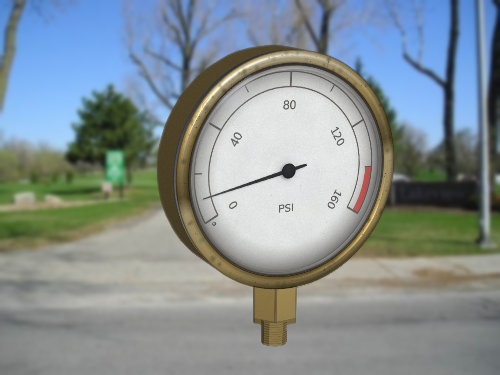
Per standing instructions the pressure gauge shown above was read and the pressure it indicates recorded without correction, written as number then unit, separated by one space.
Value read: 10 psi
